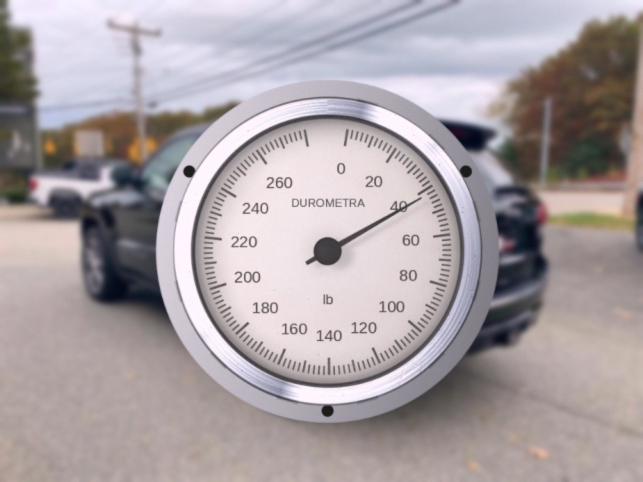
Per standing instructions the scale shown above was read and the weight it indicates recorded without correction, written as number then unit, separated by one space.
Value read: 42 lb
